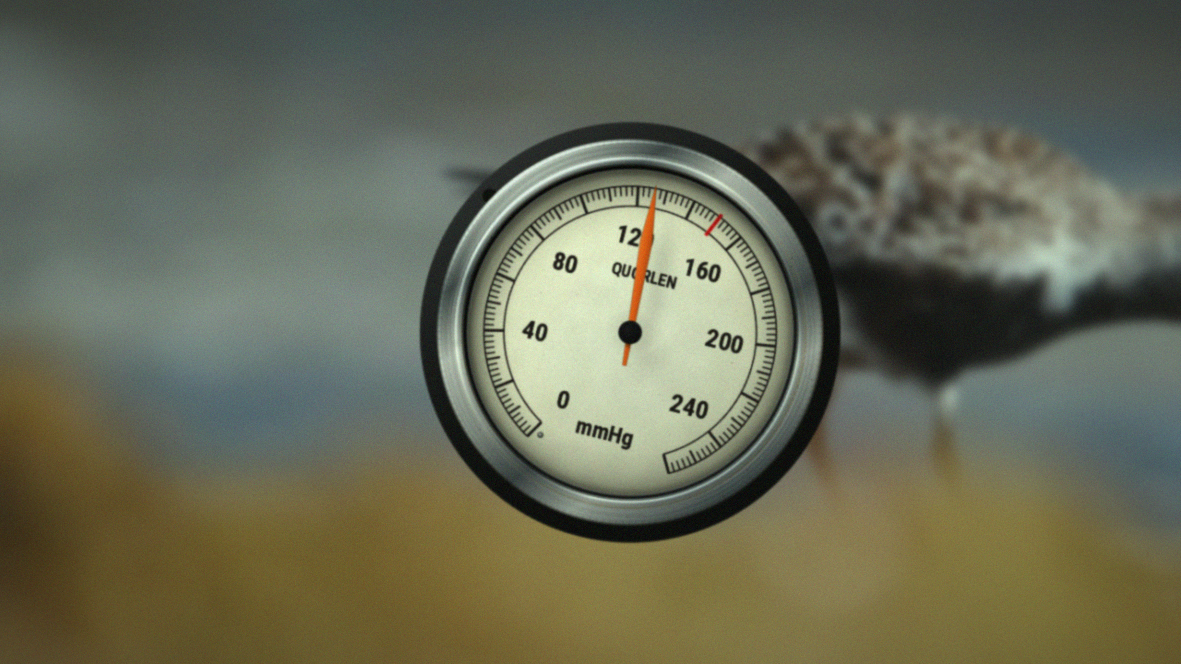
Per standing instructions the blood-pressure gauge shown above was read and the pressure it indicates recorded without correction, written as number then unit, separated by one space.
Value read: 126 mmHg
